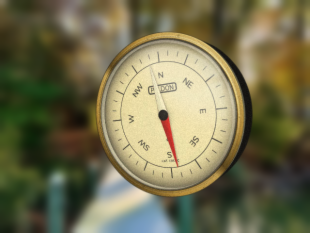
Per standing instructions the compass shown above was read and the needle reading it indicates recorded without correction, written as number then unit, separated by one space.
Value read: 170 °
